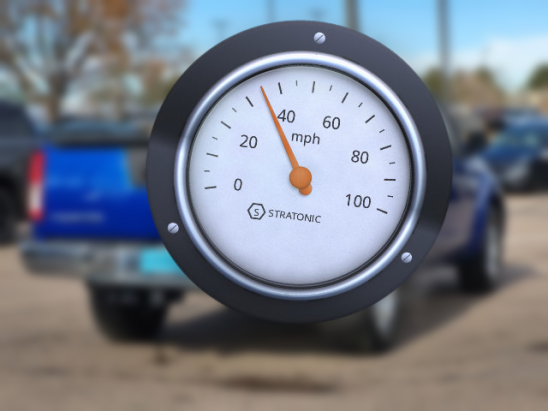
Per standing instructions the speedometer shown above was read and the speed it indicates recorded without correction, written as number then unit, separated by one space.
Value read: 35 mph
